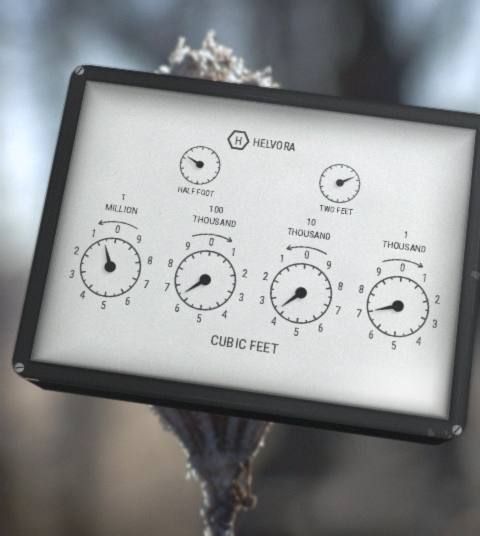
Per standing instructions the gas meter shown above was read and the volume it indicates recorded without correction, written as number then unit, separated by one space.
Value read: 63700 ft³
